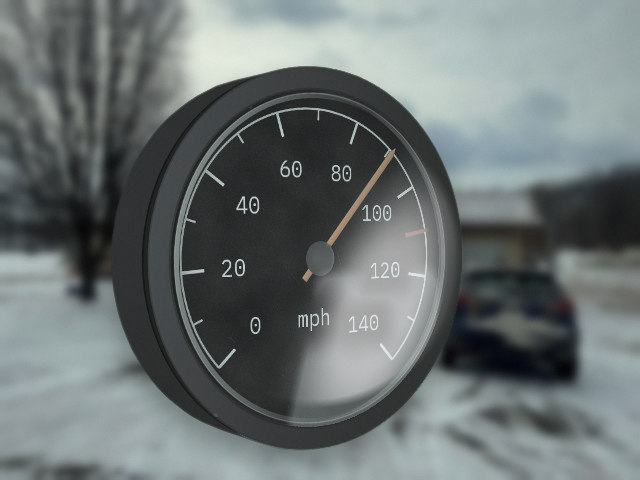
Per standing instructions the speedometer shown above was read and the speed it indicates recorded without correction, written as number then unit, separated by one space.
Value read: 90 mph
